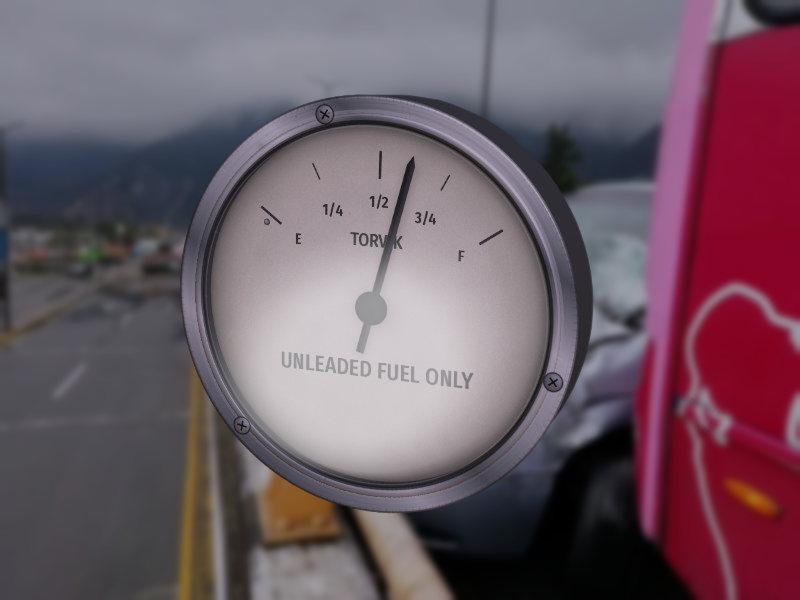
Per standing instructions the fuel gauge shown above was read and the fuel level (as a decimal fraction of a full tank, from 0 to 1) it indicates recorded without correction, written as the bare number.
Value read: 0.625
